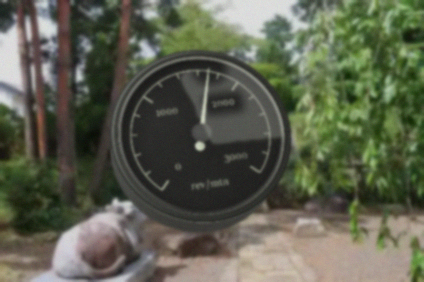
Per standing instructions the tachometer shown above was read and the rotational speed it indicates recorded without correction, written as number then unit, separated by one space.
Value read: 1700 rpm
